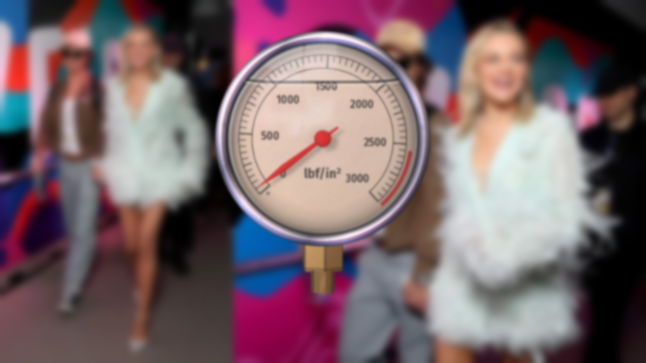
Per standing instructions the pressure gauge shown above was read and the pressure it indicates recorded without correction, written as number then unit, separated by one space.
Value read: 50 psi
